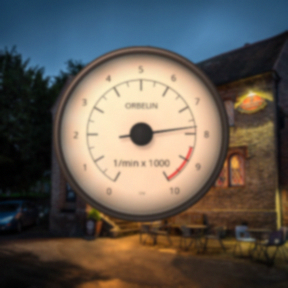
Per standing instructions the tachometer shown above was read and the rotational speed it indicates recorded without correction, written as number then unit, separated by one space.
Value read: 7750 rpm
